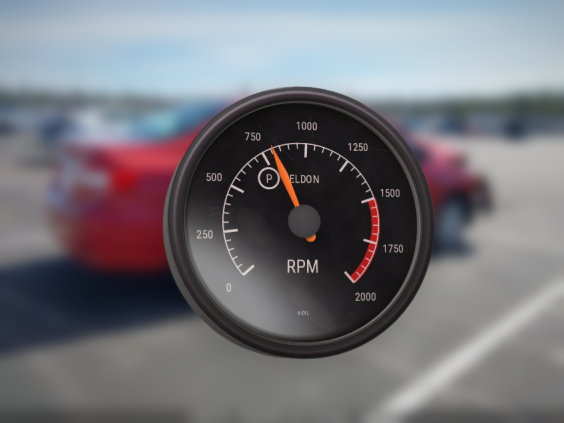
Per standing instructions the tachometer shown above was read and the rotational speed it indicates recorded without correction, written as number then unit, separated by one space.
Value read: 800 rpm
